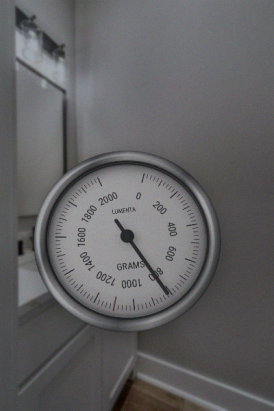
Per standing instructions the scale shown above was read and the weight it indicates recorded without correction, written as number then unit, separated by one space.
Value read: 820 g
